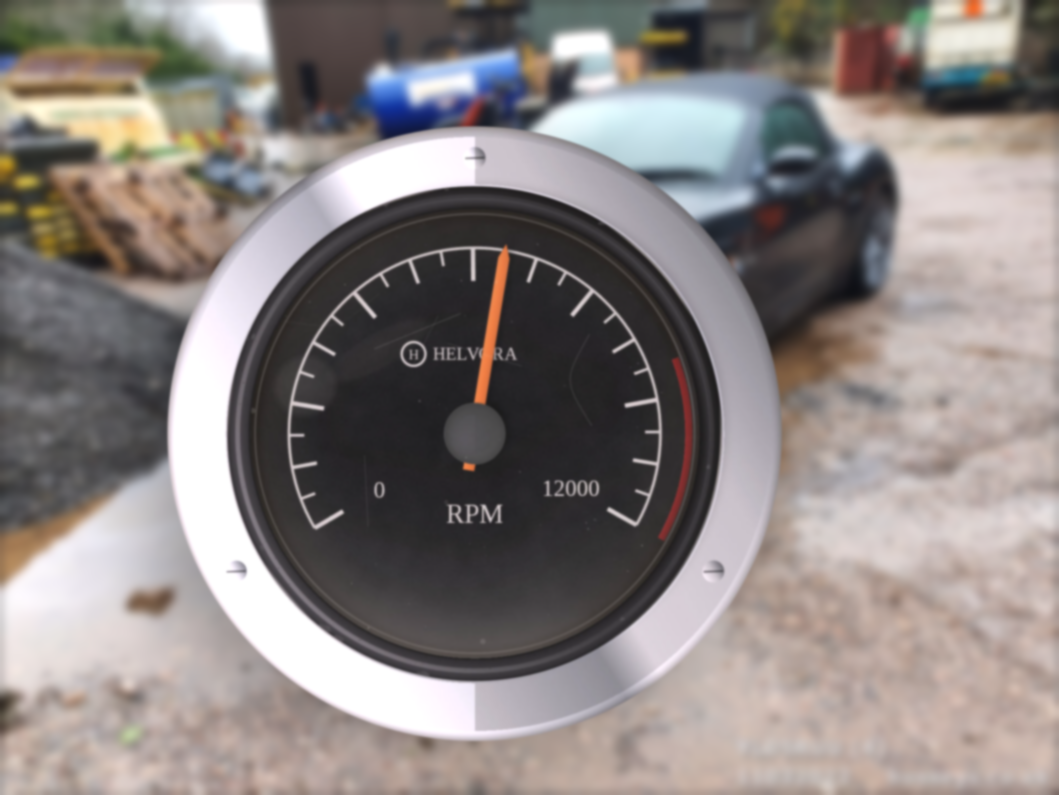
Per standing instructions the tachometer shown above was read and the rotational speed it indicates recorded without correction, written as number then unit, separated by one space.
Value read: 6500 rpm
